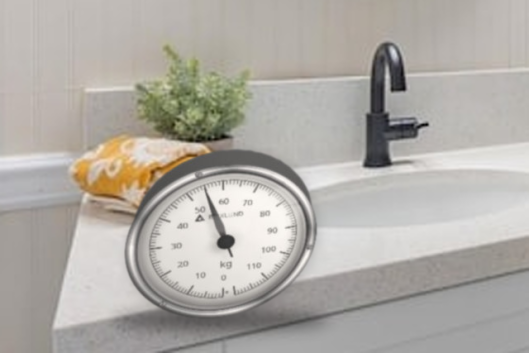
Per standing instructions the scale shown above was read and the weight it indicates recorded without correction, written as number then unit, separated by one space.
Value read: 55 kg
